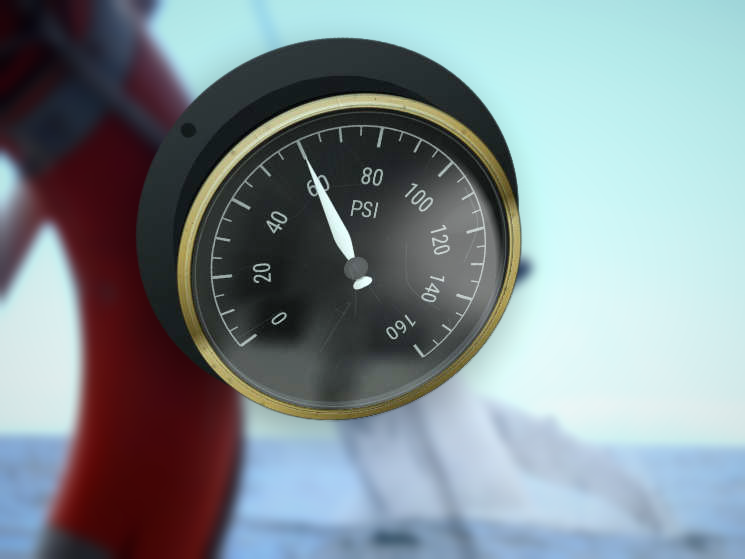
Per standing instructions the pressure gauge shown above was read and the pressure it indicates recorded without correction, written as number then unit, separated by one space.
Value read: 60 psi
